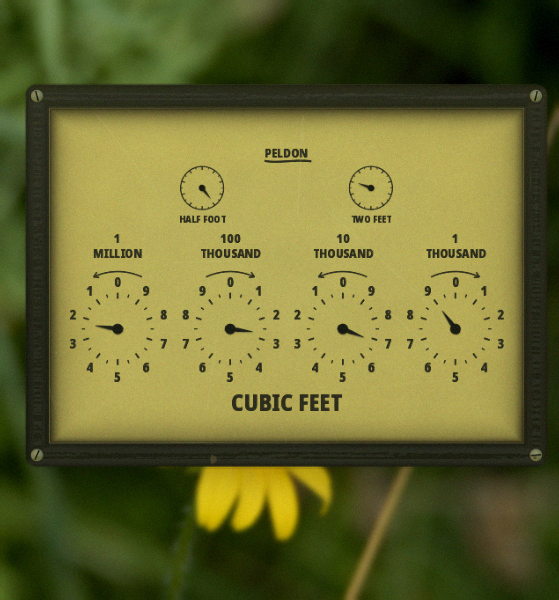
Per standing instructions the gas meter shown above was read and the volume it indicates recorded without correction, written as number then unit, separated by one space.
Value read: 226900 ft³
